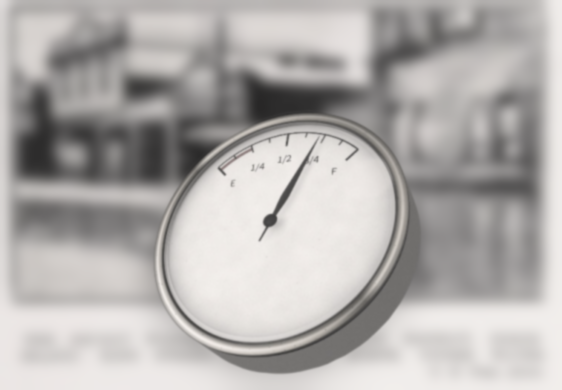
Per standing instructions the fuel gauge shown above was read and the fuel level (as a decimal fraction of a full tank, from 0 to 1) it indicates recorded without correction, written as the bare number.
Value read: 0.75
